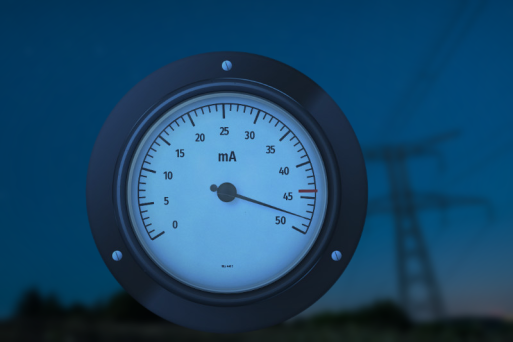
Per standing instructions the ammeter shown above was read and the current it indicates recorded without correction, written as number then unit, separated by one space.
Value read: 48 mA
